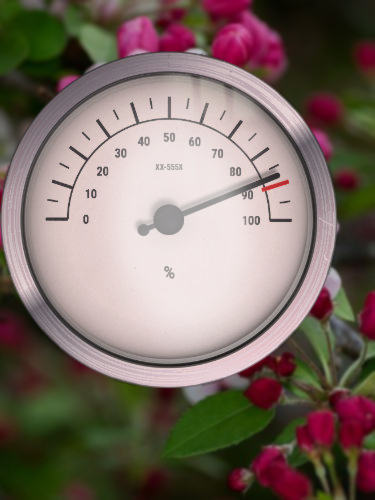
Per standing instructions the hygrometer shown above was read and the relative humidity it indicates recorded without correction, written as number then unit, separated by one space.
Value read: 87.5 %
